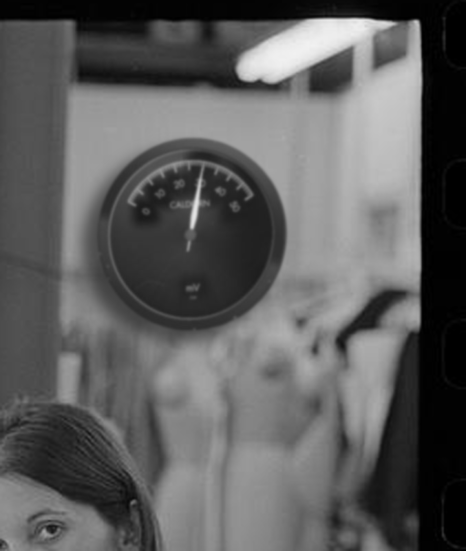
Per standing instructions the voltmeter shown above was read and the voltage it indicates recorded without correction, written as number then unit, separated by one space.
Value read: 30 mV
